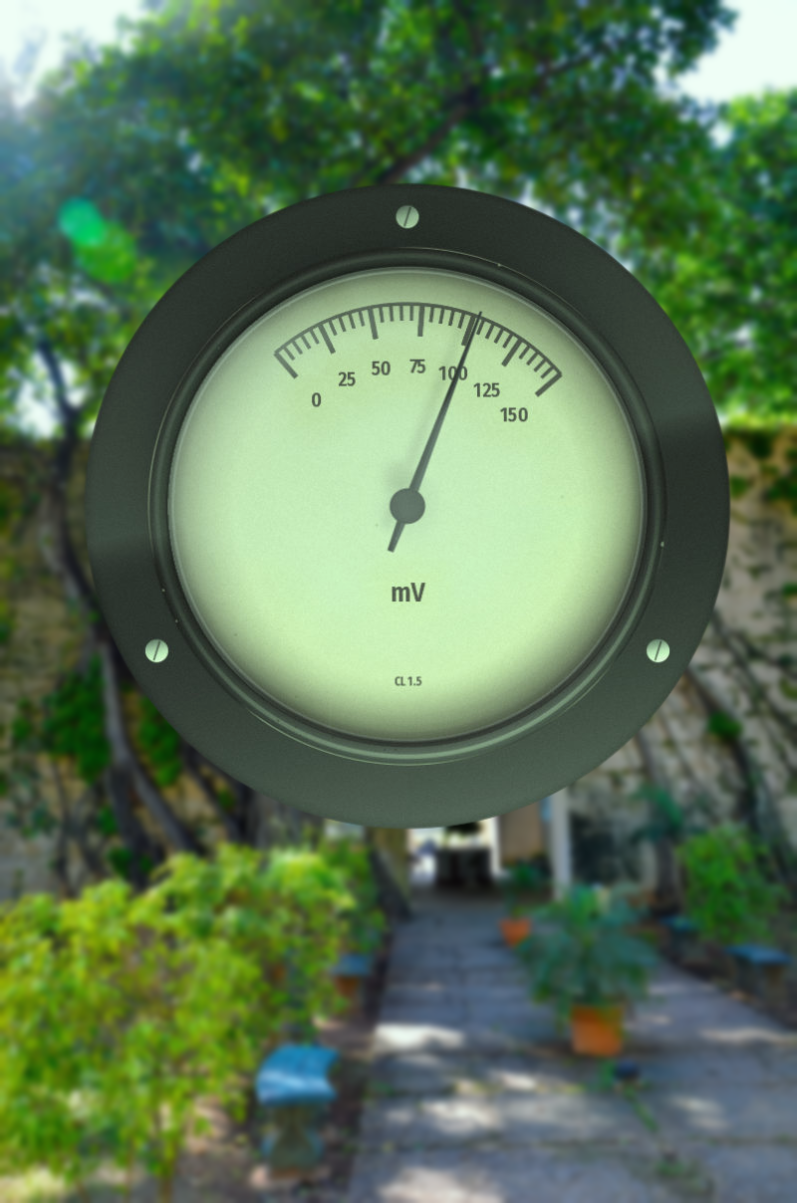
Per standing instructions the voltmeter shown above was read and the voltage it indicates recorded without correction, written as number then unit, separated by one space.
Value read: 102.5 mV
